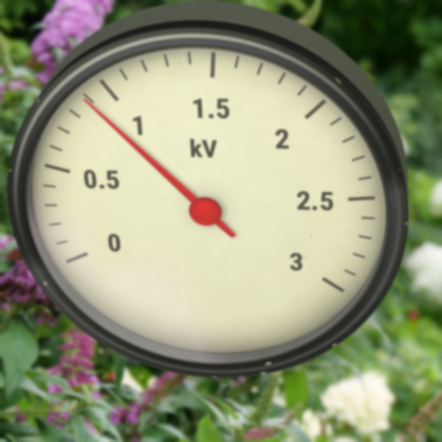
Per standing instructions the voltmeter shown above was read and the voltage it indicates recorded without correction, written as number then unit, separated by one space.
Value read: 0.9 kV
